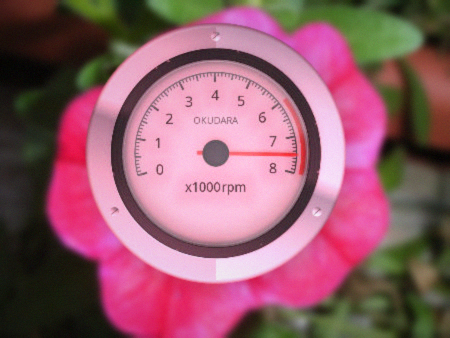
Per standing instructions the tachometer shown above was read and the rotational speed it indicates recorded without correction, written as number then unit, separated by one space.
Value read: 7500 rpm
